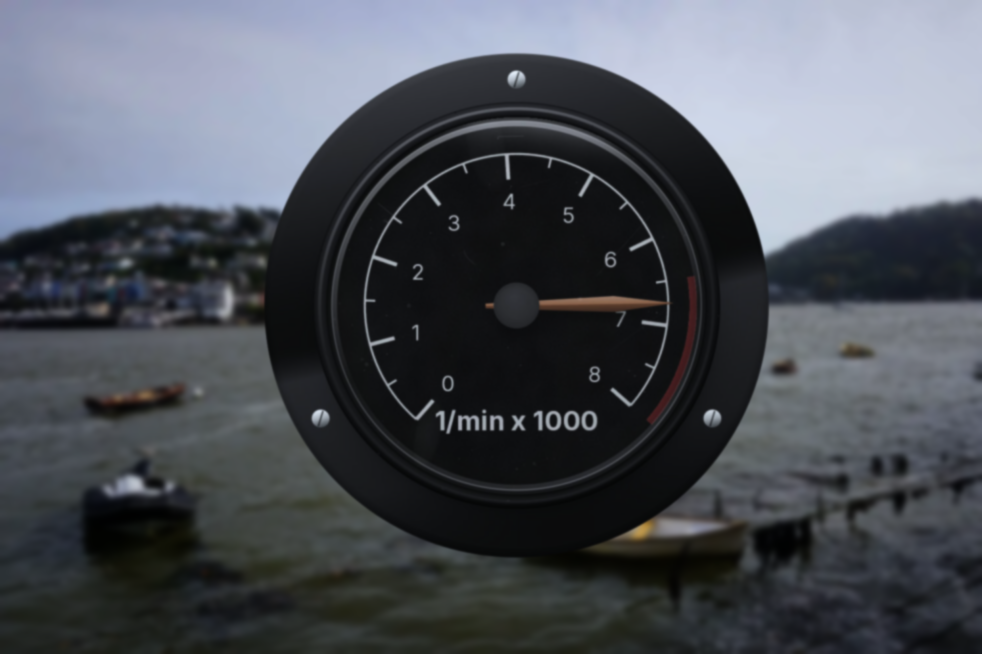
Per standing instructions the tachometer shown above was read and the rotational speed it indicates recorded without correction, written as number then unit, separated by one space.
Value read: 6750 rpm
